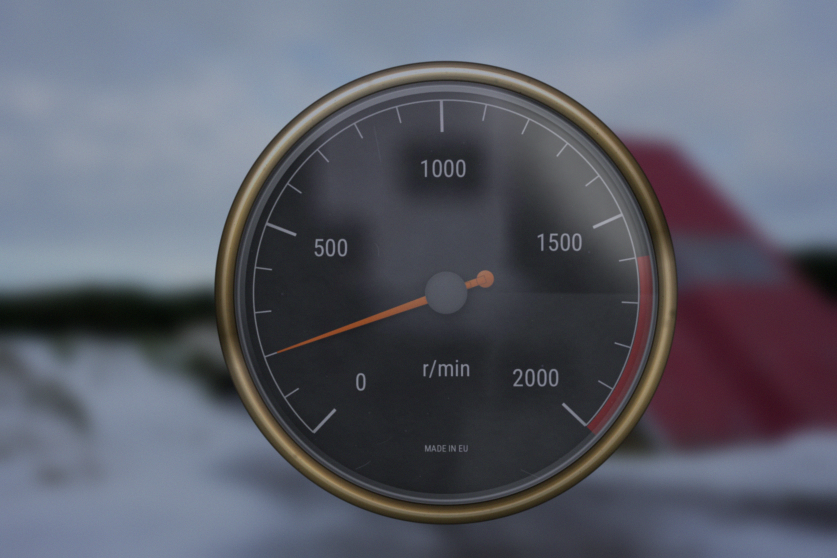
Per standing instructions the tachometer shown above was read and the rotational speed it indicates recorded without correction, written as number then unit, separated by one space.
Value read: 200 rpm
